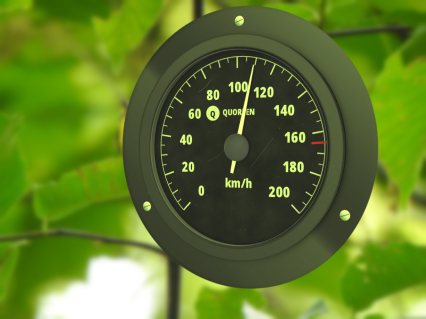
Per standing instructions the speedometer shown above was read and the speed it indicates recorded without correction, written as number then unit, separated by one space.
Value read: 110 km/h
